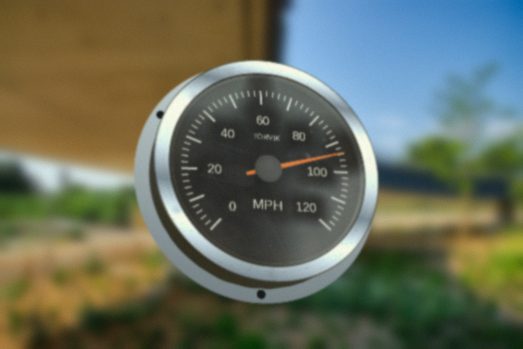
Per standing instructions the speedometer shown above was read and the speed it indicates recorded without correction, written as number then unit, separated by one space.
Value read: 94 mph
